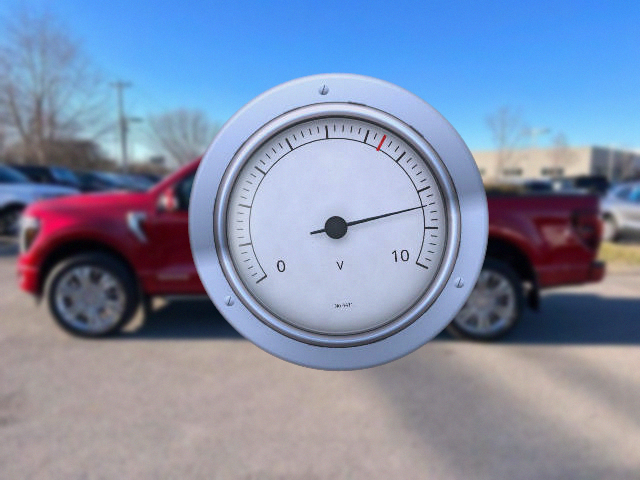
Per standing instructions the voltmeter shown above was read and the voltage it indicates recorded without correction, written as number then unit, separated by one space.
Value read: 8.4 V
